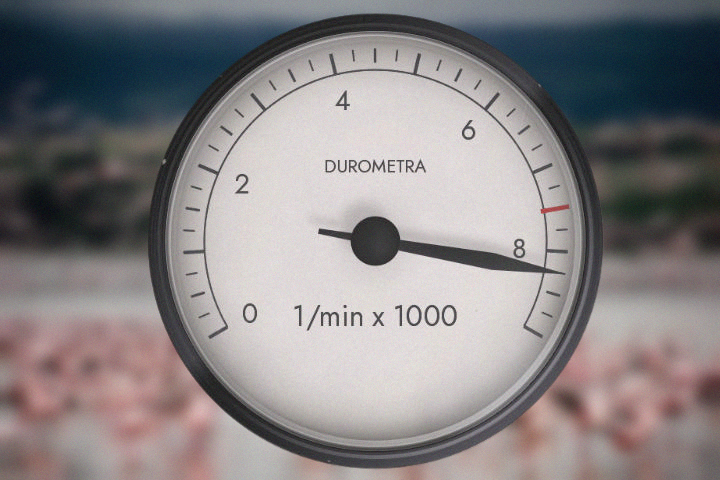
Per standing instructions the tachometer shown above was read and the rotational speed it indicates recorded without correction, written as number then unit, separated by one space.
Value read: 8250 rpm
